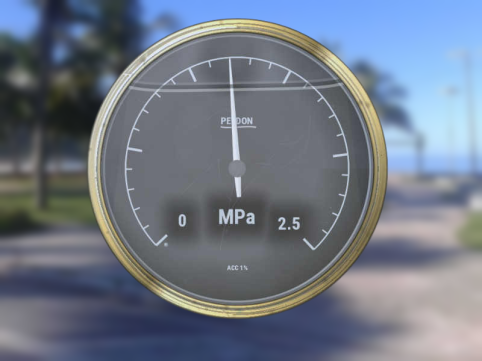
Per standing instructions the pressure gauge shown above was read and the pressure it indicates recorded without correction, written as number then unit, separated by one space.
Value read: 1.2 MPa
